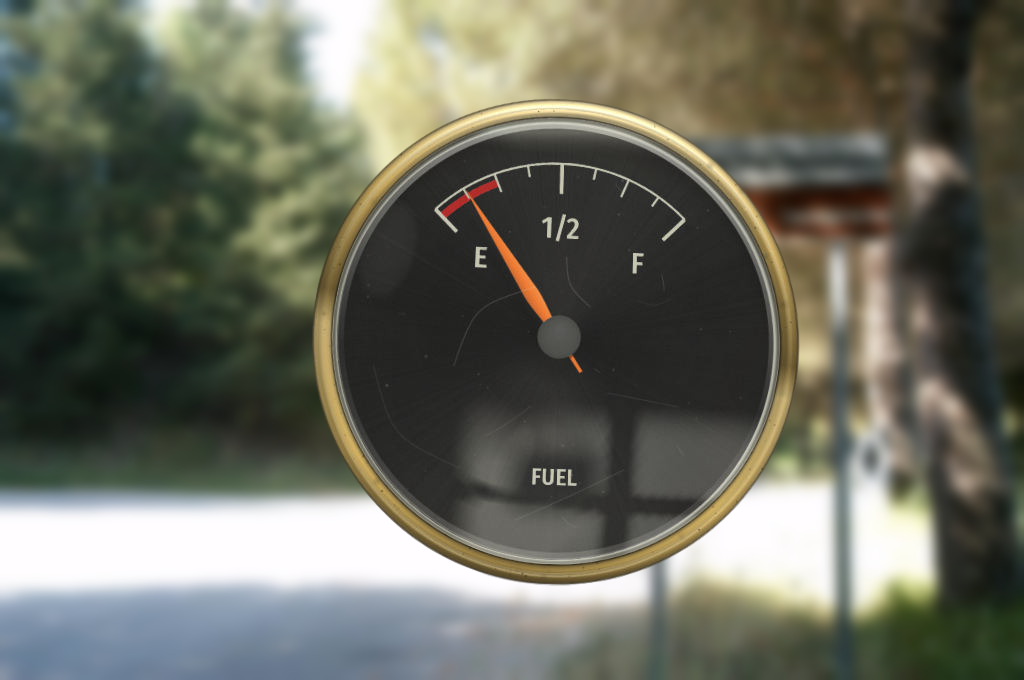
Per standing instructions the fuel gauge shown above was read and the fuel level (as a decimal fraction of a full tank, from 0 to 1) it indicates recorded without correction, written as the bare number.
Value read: 0.125
